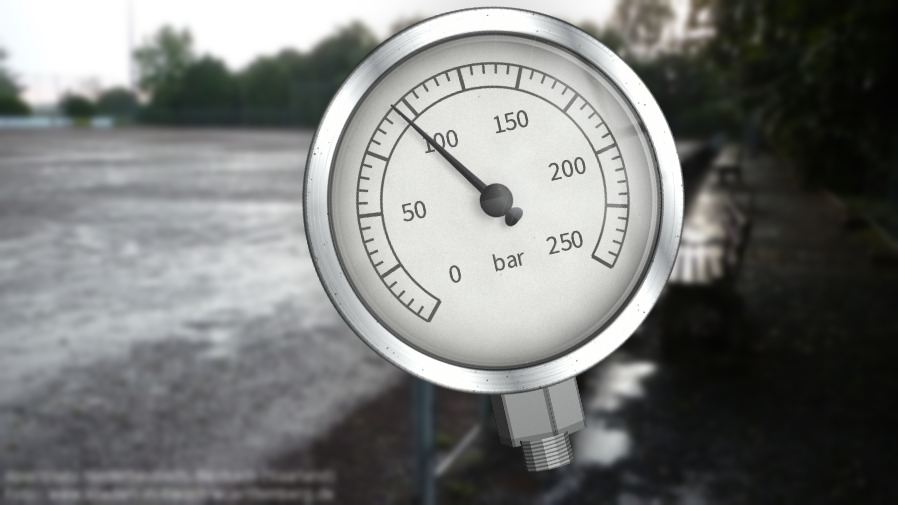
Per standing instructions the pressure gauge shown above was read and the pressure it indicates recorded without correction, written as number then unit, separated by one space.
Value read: 95 bar
